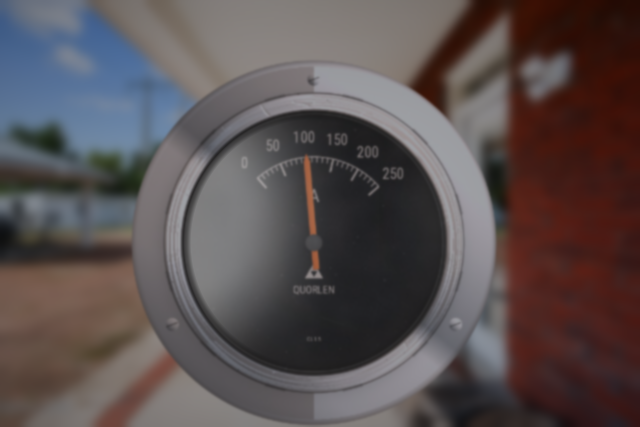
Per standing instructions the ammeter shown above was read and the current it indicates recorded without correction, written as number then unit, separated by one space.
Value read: 100 A
